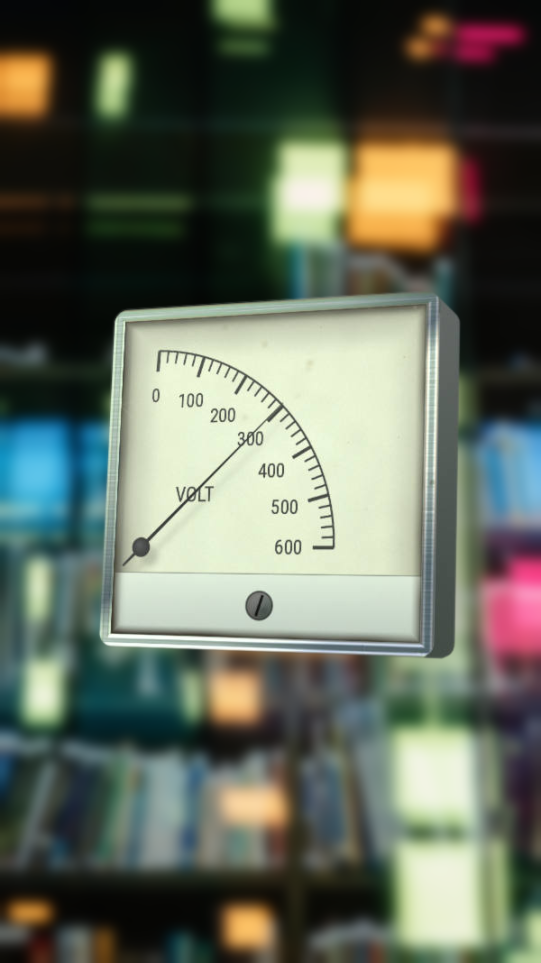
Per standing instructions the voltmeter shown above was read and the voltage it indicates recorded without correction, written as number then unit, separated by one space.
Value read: 300 V
